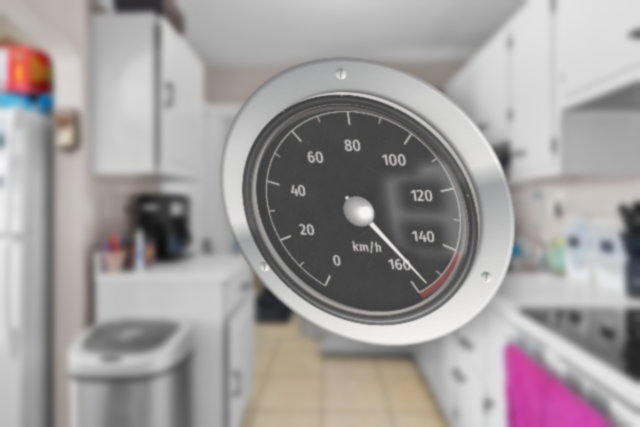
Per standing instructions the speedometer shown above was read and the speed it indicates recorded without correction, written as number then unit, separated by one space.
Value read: 155 km/h
